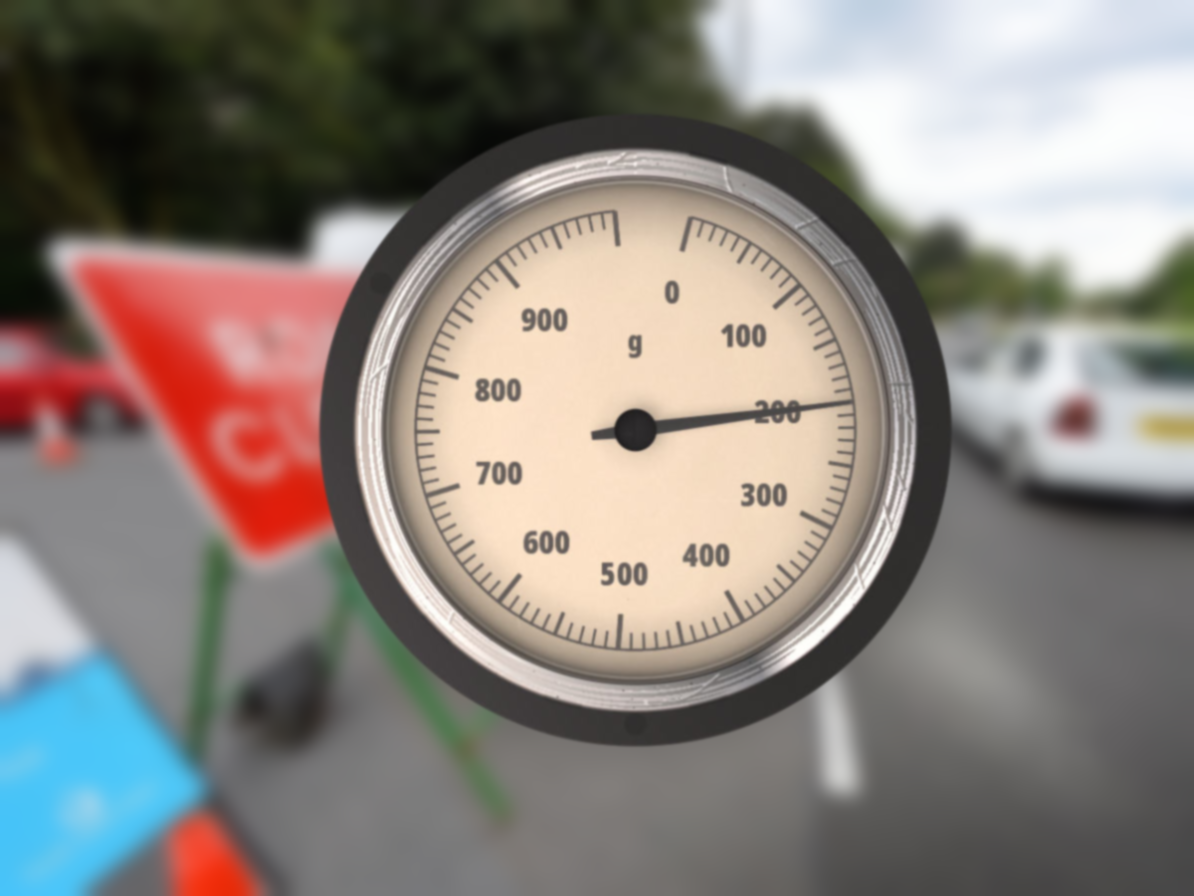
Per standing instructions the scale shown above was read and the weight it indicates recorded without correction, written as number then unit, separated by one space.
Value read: 200 g
